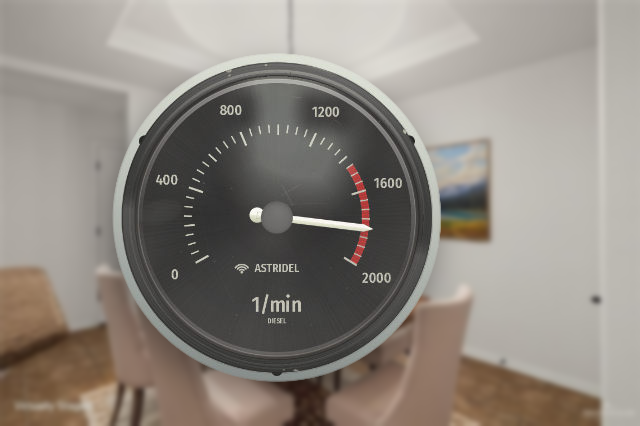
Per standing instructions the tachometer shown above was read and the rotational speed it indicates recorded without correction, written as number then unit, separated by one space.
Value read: 1800 rpm
